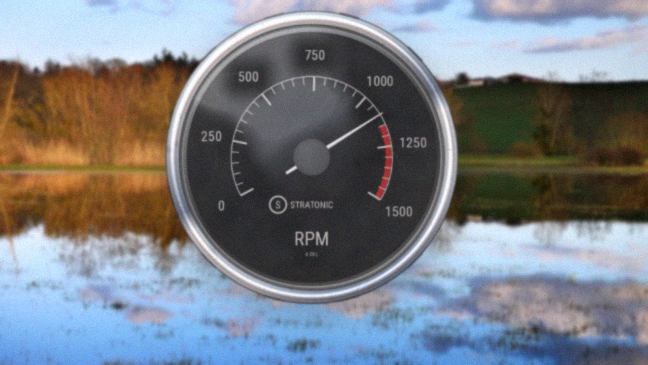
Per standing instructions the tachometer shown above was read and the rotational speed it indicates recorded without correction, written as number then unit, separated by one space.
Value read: 1100 rpm
